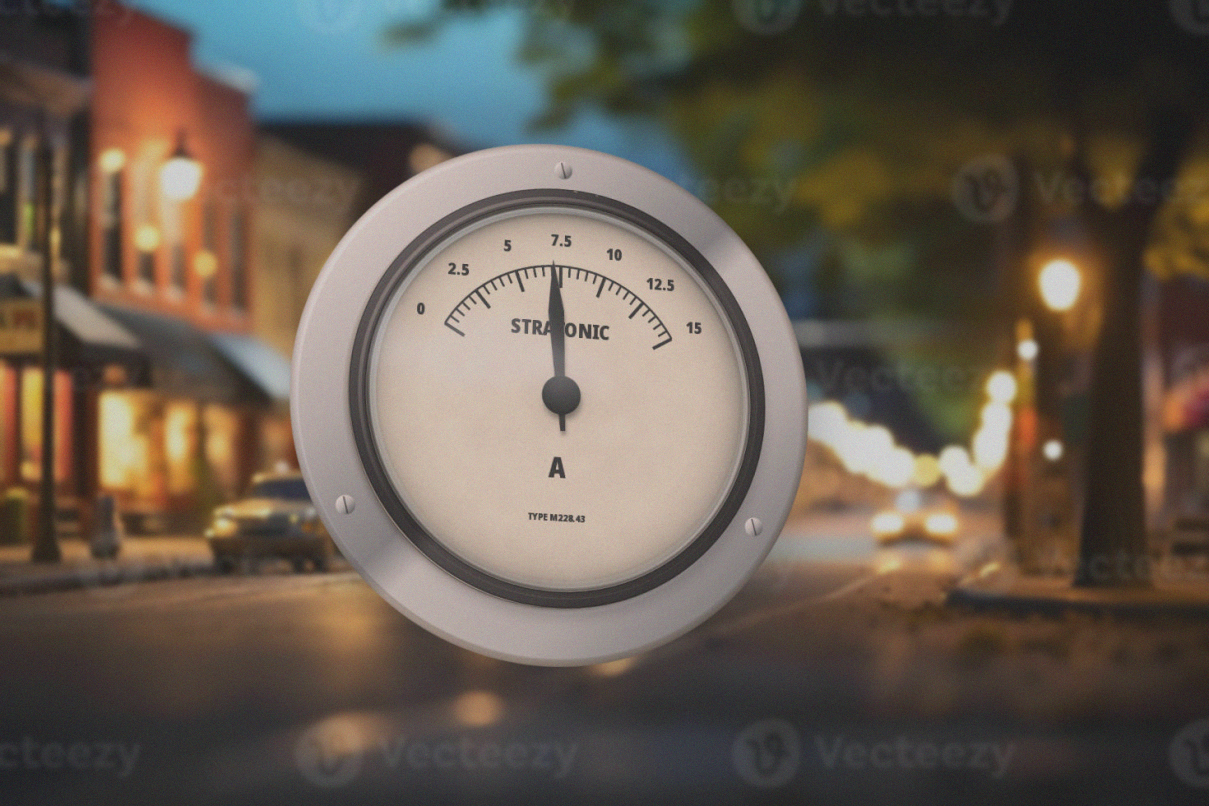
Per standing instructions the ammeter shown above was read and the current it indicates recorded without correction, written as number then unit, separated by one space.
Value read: 7 A
